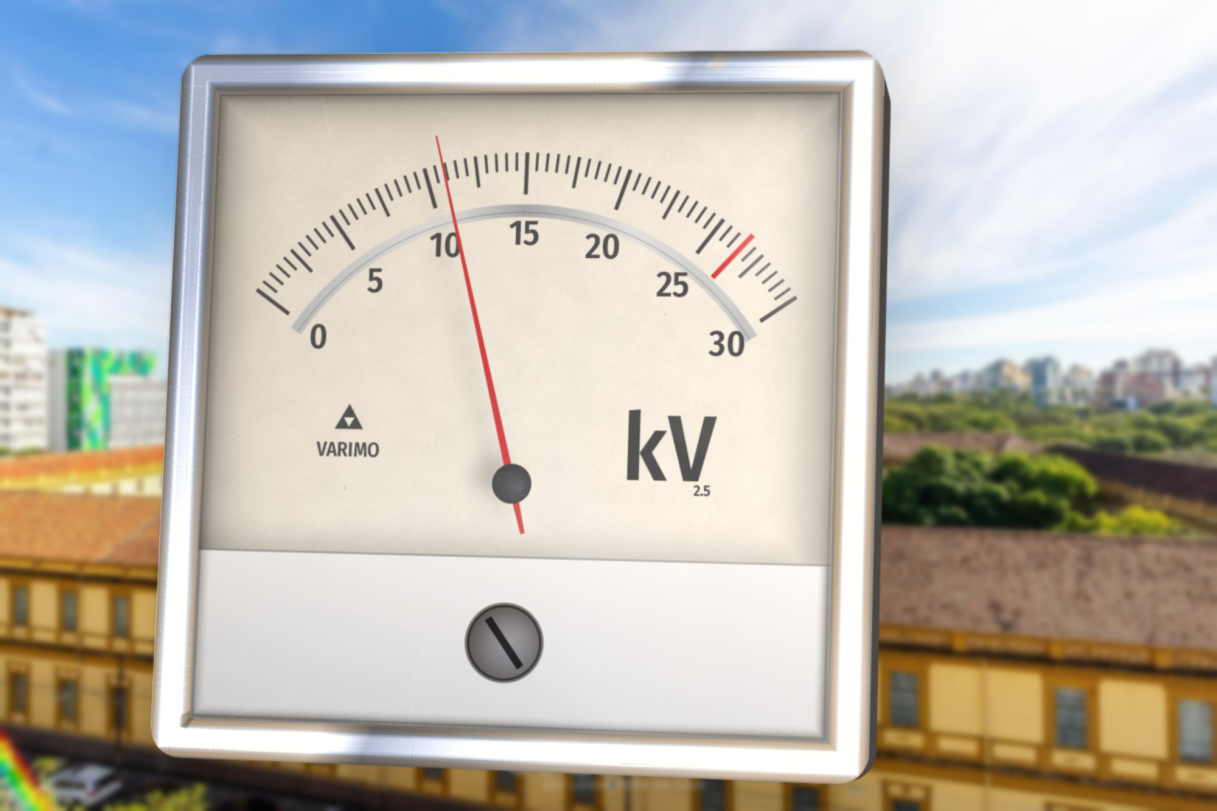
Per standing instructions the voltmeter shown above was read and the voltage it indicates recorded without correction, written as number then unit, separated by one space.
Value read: 11 kV
